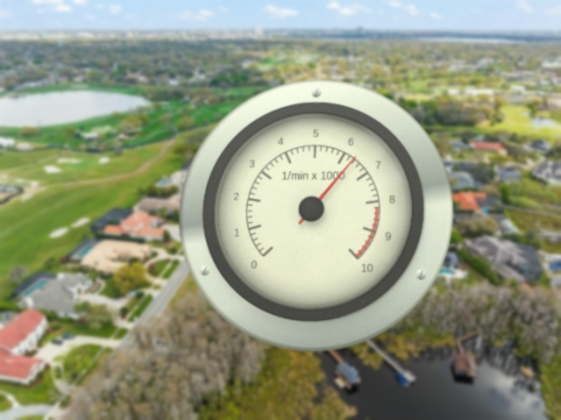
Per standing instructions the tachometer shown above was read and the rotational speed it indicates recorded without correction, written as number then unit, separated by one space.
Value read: 6400 rpm
